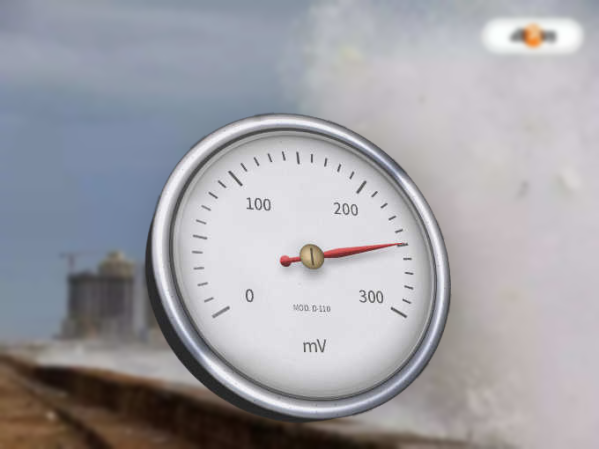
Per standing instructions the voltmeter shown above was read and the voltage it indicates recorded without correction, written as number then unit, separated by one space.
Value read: 250 mV
